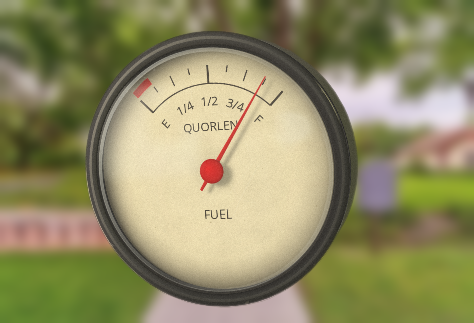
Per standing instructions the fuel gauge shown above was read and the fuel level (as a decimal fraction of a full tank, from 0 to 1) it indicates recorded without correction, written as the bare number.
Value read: 0.875
